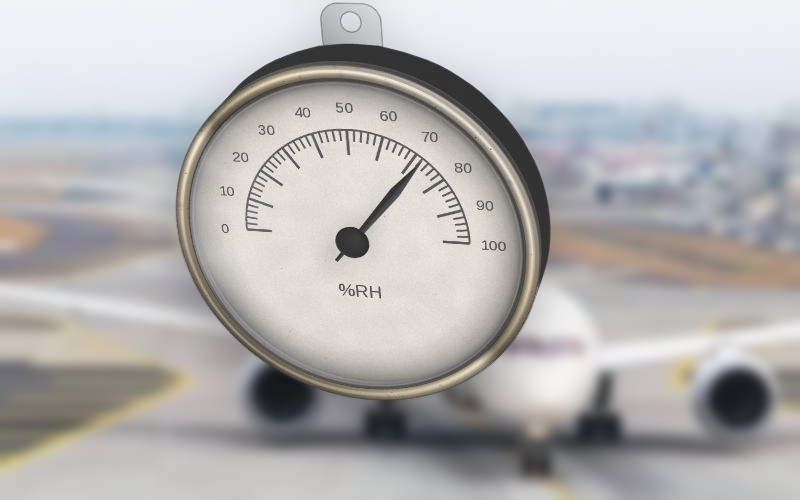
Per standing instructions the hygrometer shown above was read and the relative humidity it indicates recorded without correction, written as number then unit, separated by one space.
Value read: 72 %
